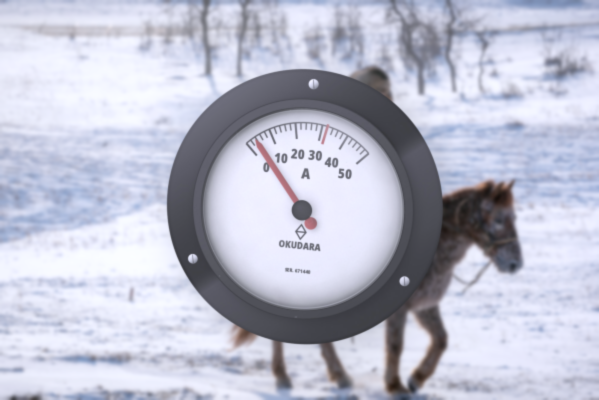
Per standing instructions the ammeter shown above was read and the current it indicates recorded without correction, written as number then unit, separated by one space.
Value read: 4 A
